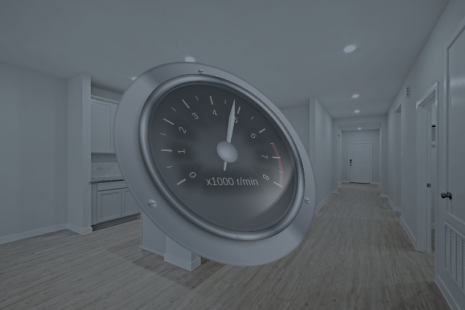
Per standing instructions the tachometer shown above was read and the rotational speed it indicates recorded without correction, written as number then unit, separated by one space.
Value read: 4750 rpm
